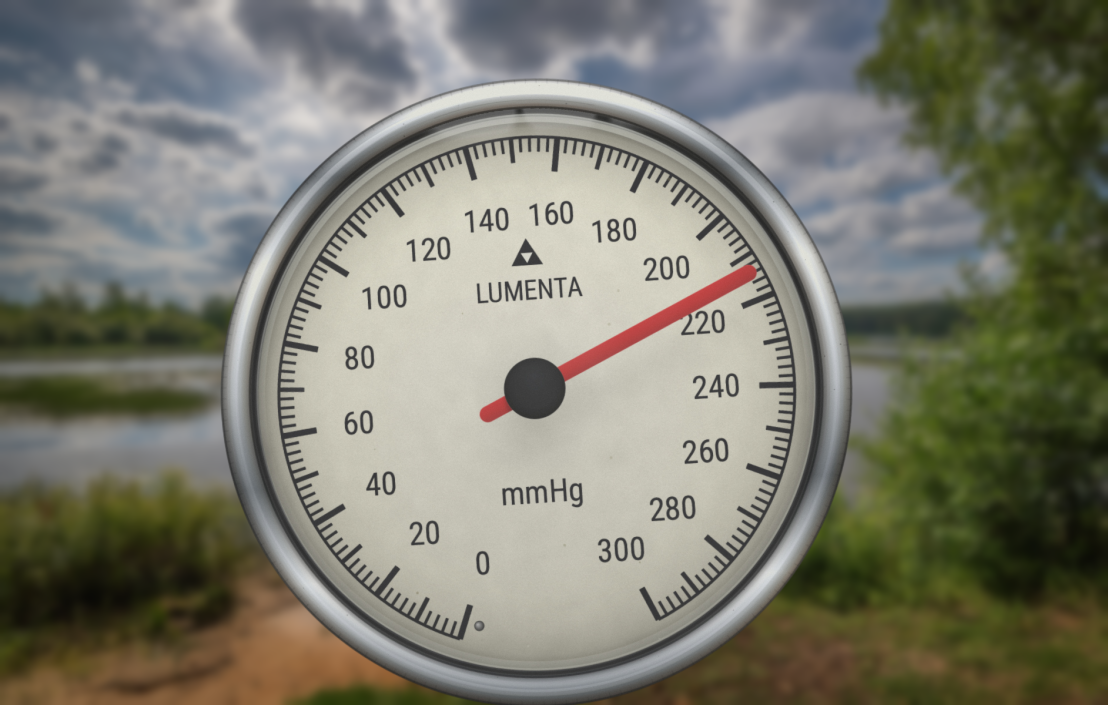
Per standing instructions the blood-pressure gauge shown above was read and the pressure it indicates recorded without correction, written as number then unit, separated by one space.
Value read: 214 mmHg
